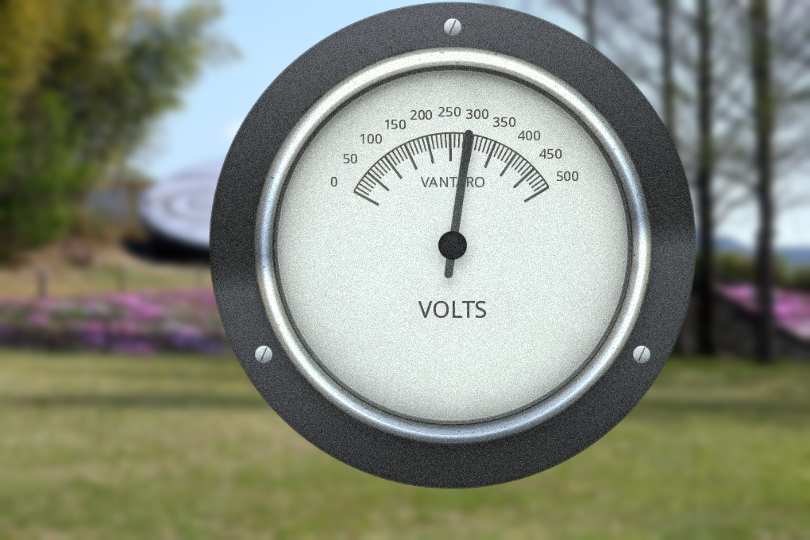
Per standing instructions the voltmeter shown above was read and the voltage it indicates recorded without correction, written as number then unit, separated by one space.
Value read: 290 V
